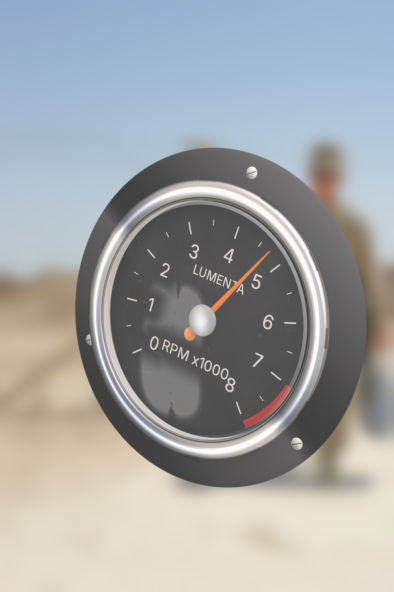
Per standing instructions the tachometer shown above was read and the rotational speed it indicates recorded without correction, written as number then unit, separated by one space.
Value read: 4750 rpm
